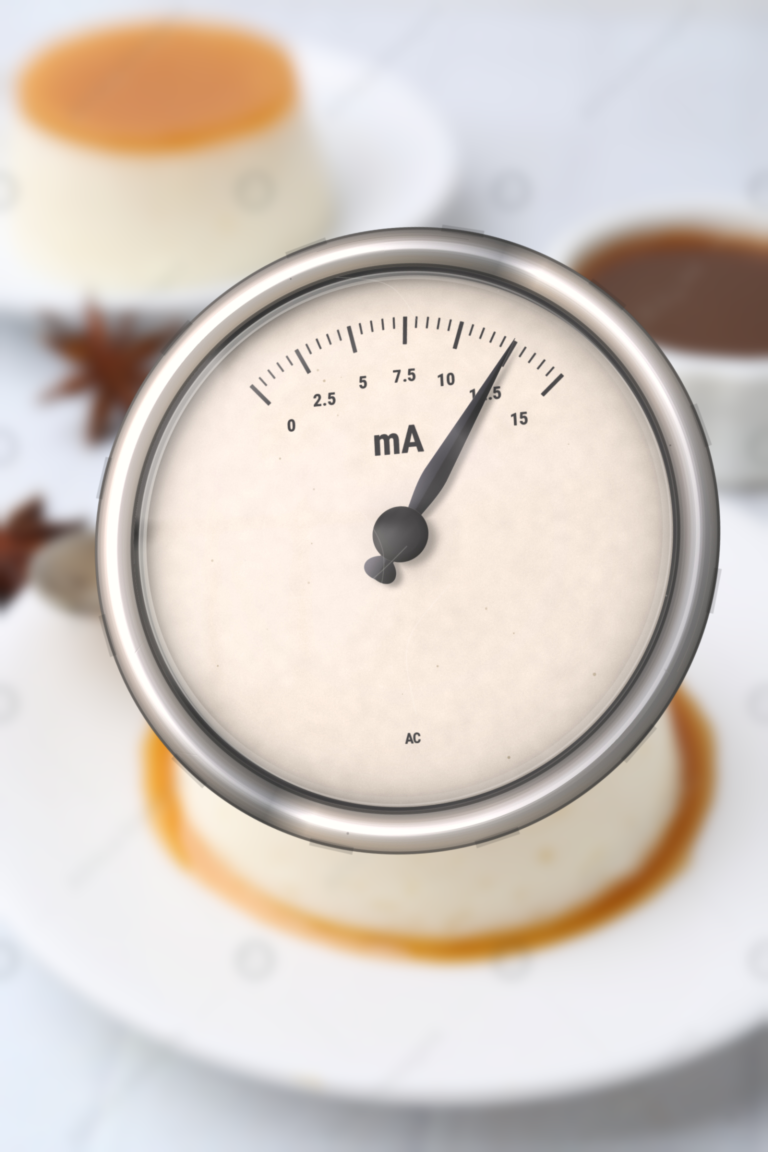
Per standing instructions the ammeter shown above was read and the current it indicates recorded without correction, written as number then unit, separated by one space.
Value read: 12.5 mA
